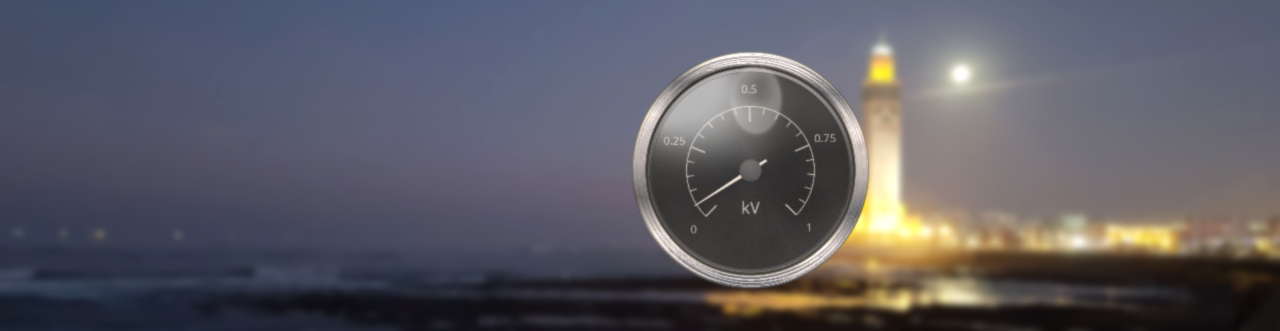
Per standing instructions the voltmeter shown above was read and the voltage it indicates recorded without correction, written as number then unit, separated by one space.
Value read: 0.05 kV
